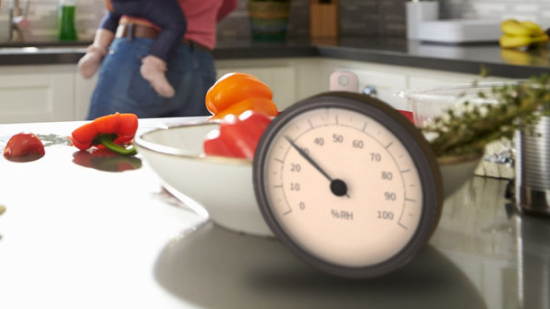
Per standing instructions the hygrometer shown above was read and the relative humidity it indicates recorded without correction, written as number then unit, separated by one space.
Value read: 30 %
